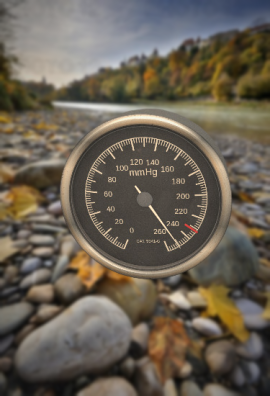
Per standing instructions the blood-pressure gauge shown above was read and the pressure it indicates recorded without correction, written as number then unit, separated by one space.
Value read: 250 mmHg
